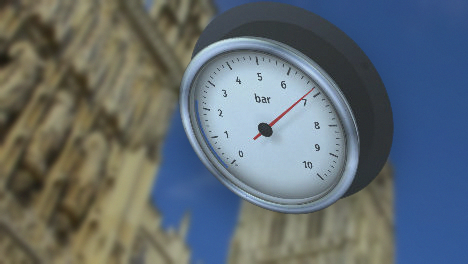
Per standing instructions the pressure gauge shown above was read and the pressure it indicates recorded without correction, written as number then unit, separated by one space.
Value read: 6.8 bar
